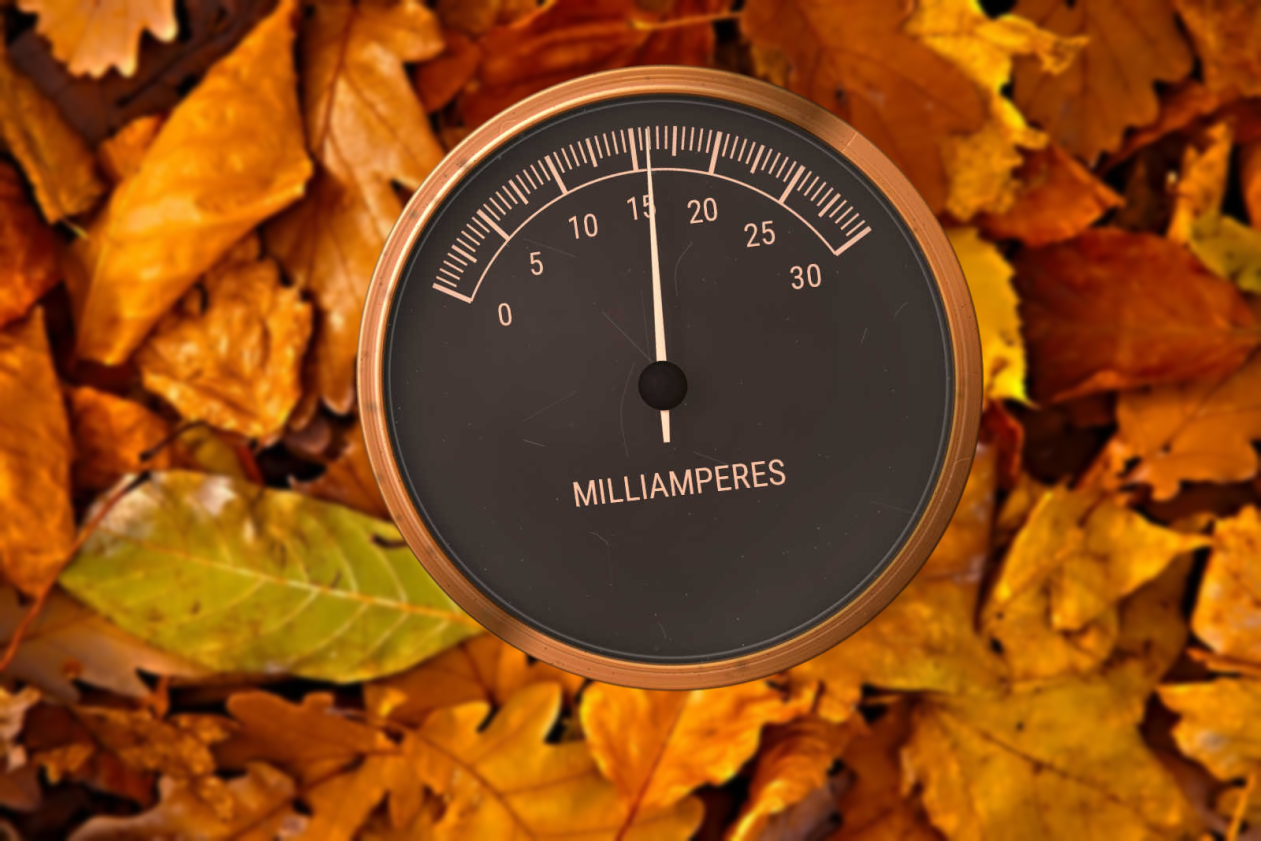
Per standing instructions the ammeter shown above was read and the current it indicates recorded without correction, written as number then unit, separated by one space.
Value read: 16 mA
